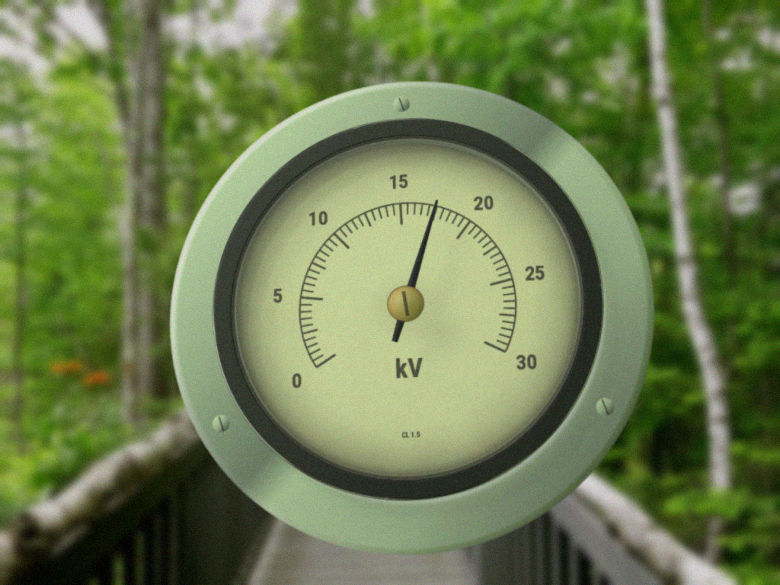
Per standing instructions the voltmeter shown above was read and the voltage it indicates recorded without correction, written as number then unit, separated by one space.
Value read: 17.5 kV
